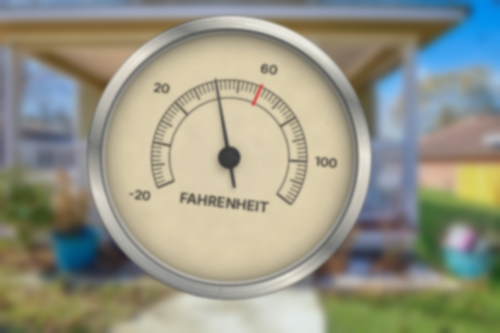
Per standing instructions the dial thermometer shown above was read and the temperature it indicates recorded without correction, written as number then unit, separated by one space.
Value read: 40 °F
